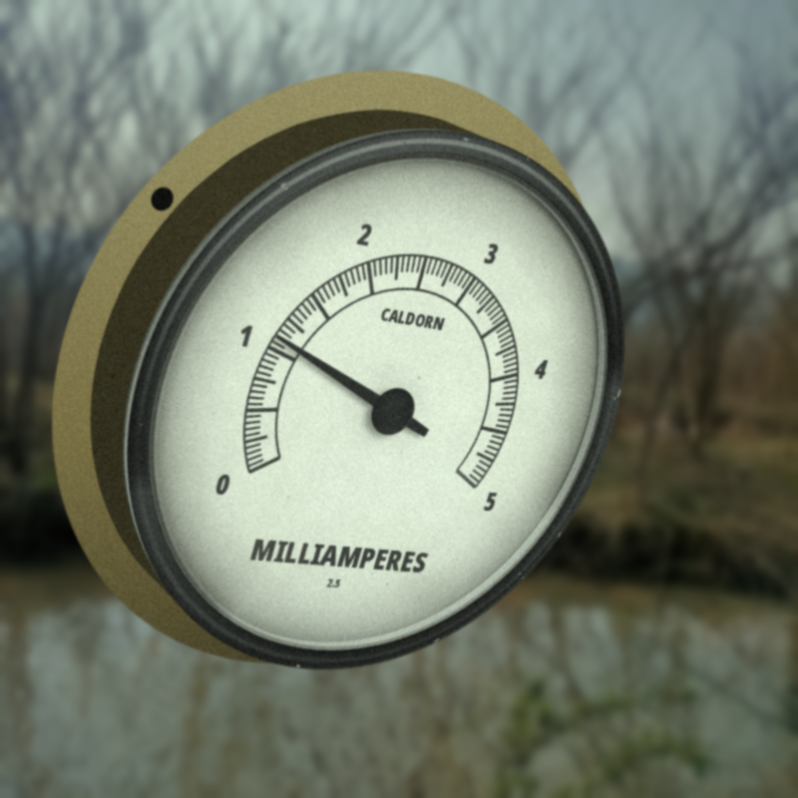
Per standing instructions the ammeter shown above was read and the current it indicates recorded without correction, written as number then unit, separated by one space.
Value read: 1.1 mA
